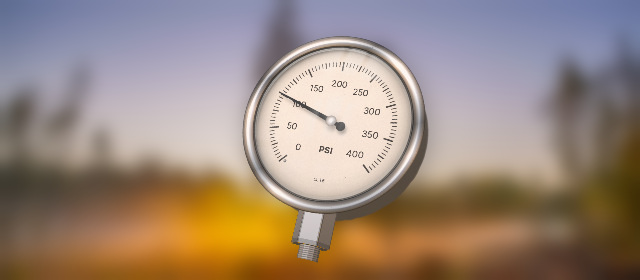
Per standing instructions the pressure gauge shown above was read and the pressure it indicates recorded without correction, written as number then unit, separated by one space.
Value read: 100 psi
